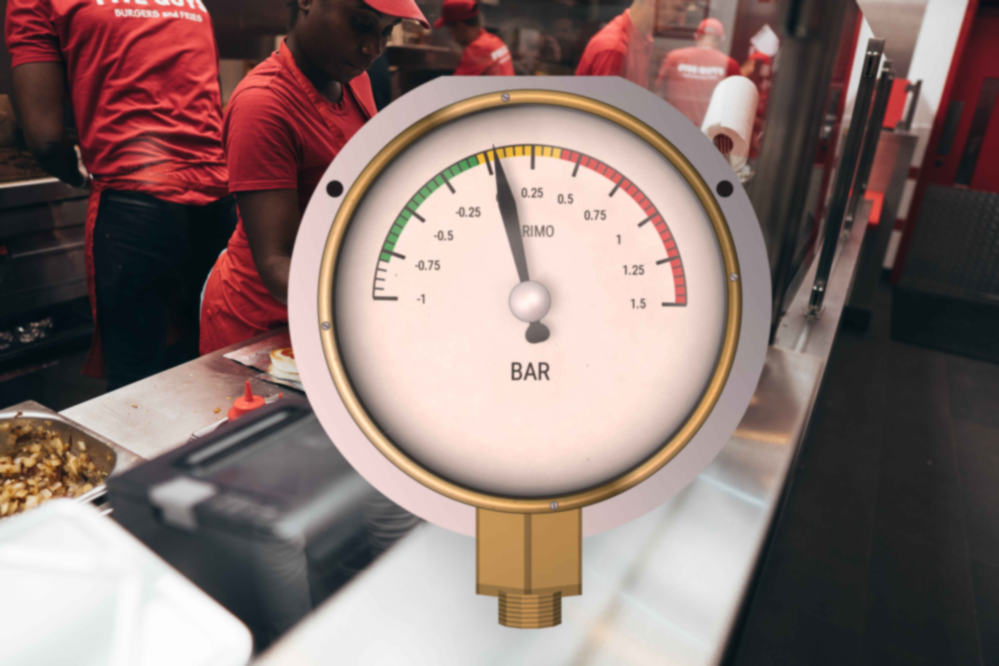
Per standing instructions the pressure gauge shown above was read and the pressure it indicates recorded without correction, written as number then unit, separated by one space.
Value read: 0.05 bar
